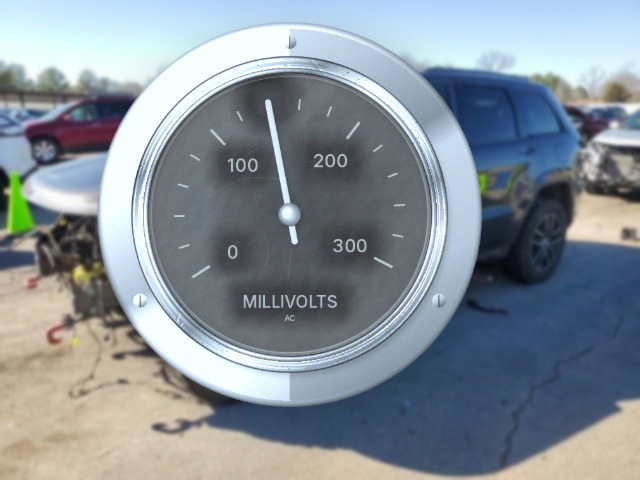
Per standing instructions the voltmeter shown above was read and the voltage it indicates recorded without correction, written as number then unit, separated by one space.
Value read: 140 mV
